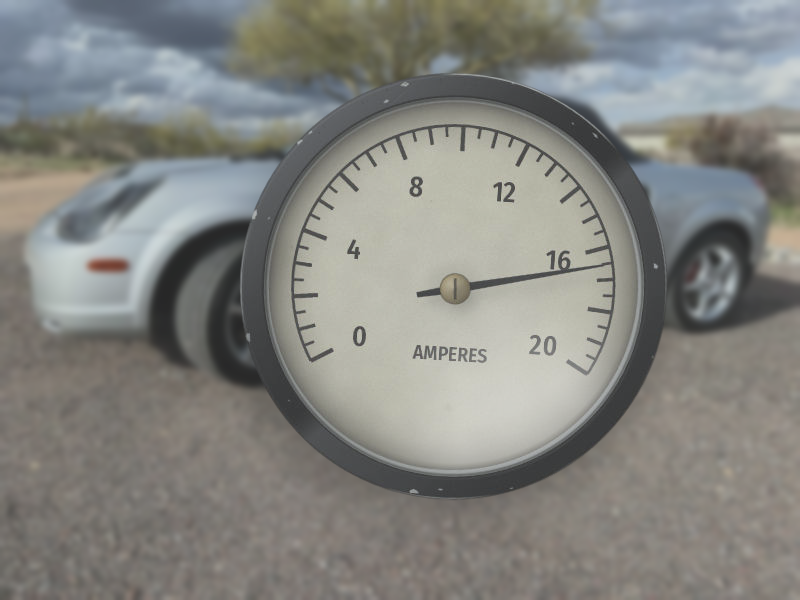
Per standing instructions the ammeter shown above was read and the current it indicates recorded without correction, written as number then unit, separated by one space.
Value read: 16.5 A
